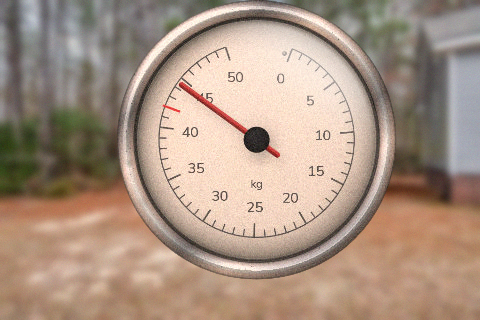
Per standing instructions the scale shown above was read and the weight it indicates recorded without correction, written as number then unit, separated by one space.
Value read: 44.5 kg
